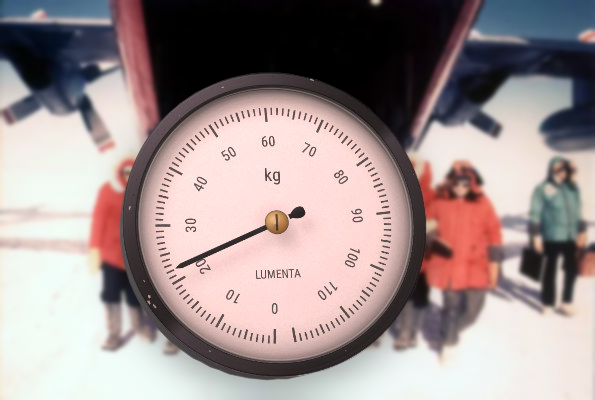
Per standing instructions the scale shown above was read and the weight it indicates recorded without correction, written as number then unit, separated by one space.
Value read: 22 kg
